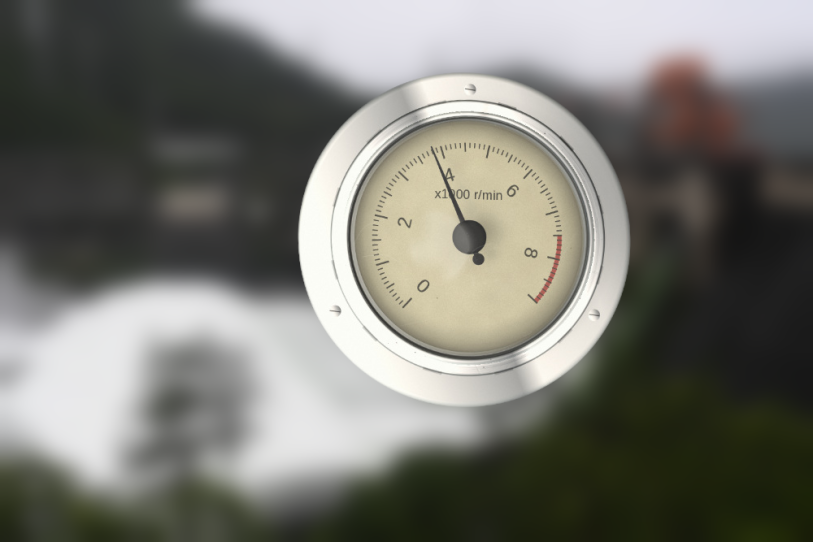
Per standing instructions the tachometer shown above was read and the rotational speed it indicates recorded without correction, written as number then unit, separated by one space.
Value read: 3800 rpm
